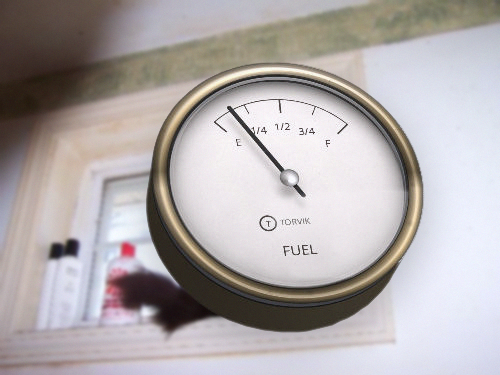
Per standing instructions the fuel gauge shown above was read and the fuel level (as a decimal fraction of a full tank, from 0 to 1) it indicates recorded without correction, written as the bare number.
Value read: 0.125
